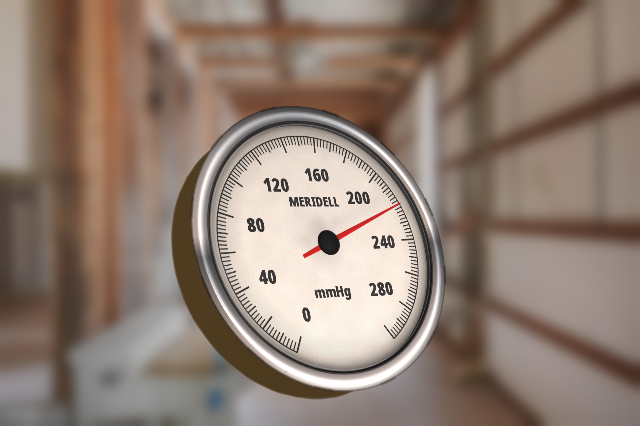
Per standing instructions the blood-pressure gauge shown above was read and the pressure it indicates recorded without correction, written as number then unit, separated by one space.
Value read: 220 mmHg
